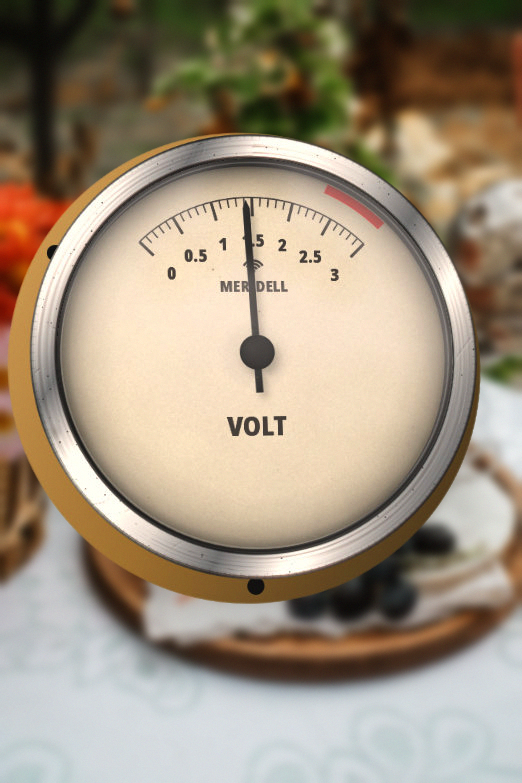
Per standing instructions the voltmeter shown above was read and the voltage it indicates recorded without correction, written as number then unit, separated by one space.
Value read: 1.4 V
